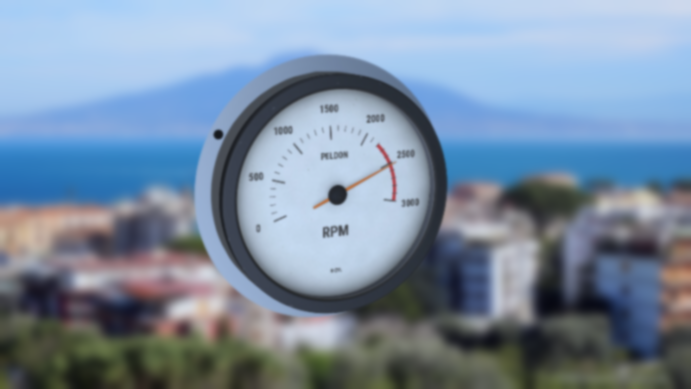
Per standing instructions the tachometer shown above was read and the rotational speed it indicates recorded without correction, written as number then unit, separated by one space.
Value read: 2500 rpm
